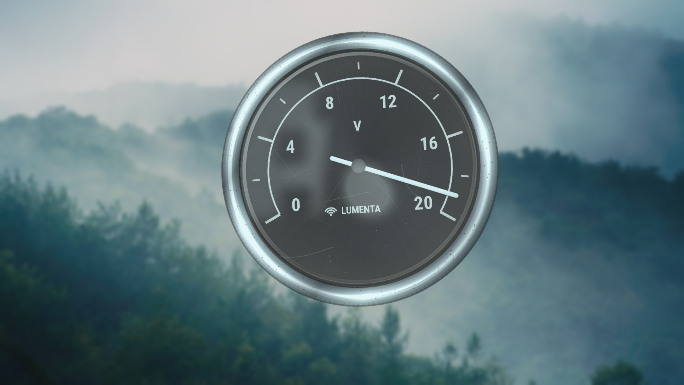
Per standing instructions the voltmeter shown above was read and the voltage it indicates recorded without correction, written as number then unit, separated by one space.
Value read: 19 V
